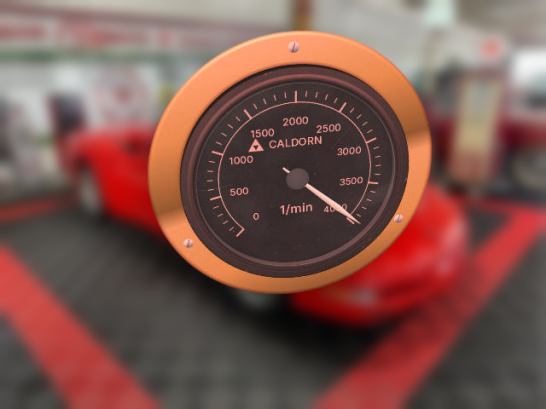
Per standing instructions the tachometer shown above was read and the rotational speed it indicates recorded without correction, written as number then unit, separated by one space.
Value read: 3950 rpm
